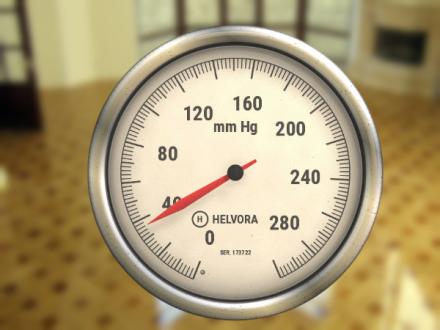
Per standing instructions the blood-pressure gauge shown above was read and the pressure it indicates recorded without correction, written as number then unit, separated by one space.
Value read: 36 mmHg
